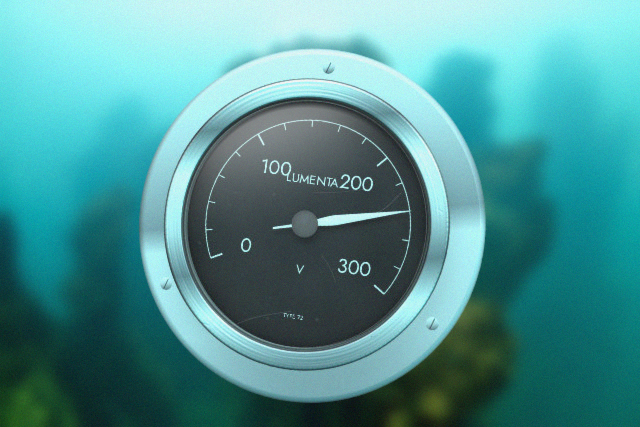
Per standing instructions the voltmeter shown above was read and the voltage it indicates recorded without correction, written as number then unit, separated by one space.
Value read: 240 V
